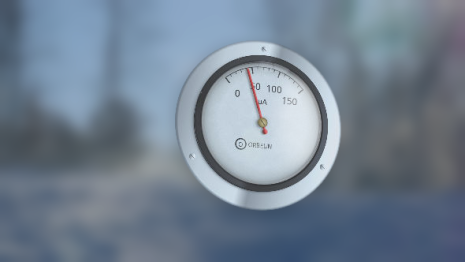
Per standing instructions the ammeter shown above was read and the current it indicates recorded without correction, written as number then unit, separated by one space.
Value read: 40 µA
